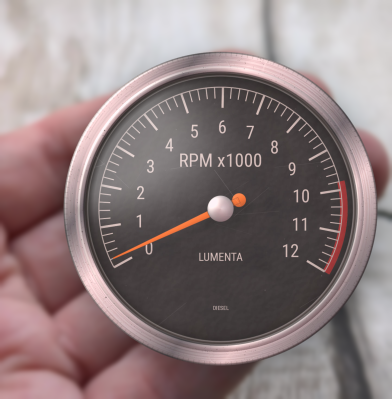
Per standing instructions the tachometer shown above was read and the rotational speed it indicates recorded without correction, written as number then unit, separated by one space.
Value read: 200 rpm
